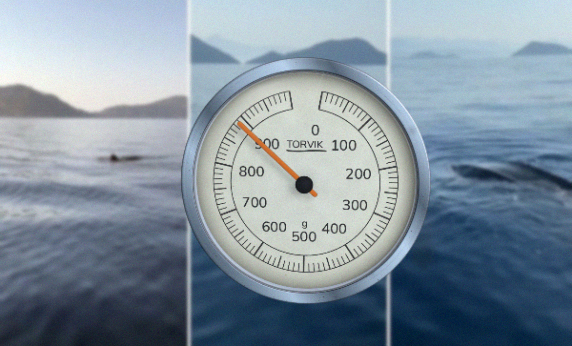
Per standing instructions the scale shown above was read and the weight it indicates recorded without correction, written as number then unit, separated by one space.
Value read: 890 g
